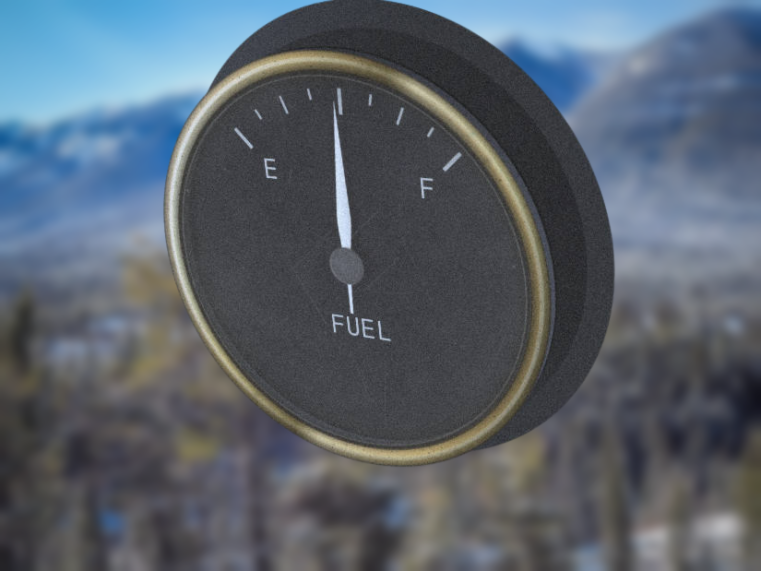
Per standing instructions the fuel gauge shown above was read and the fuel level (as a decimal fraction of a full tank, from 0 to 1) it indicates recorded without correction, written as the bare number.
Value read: 0.5
